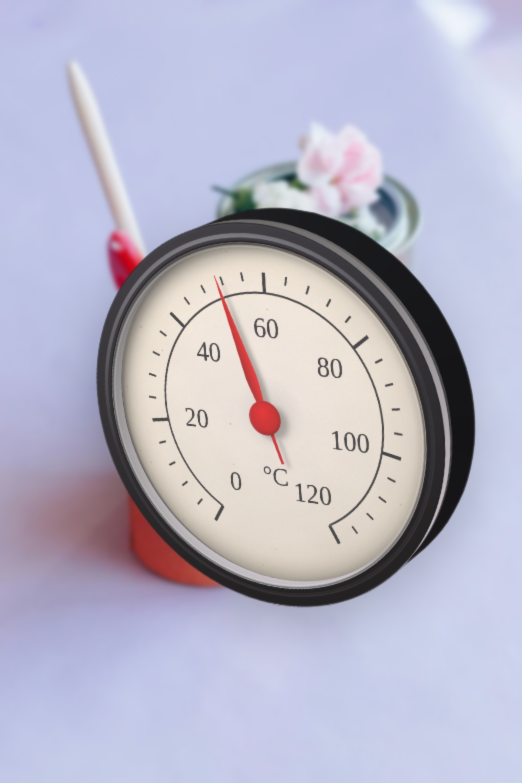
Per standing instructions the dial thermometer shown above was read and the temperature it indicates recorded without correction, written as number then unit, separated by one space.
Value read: 52 °C
